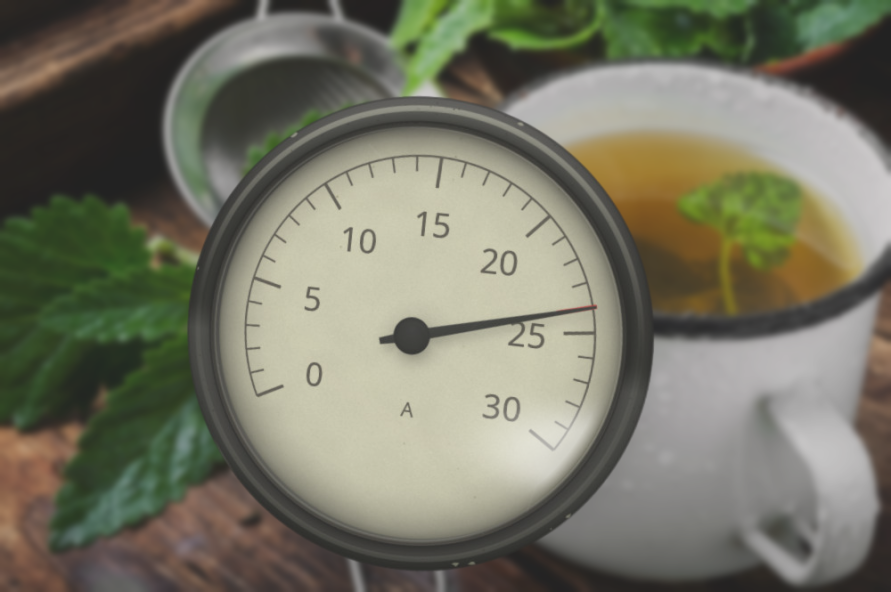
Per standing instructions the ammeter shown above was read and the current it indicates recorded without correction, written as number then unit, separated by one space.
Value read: 24 A
